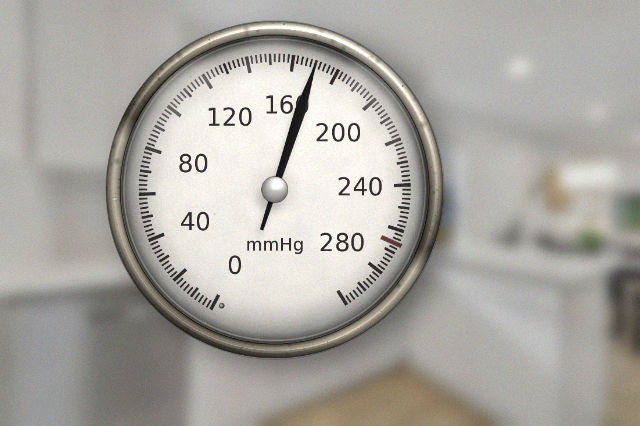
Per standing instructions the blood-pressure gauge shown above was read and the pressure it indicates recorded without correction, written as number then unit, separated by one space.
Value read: 170 mmHg
